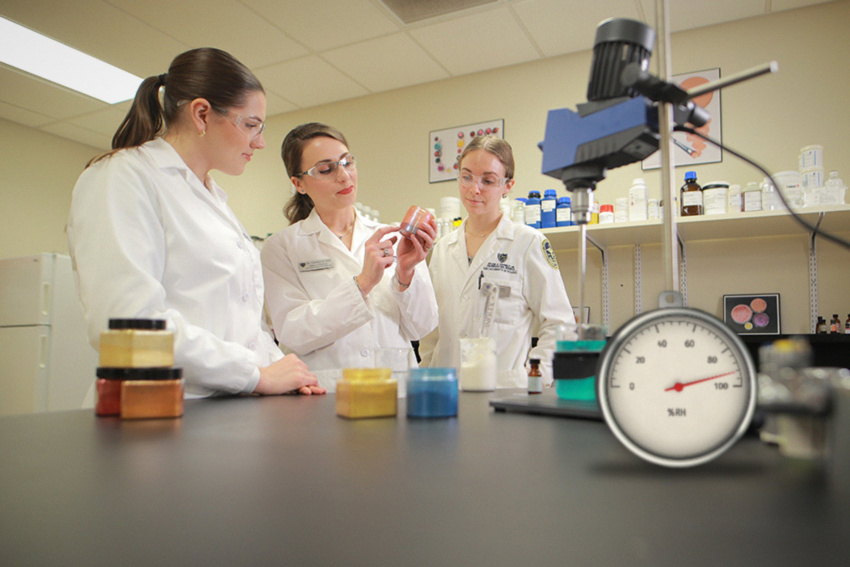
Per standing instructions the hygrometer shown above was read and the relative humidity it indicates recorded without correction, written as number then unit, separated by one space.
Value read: 92 %
